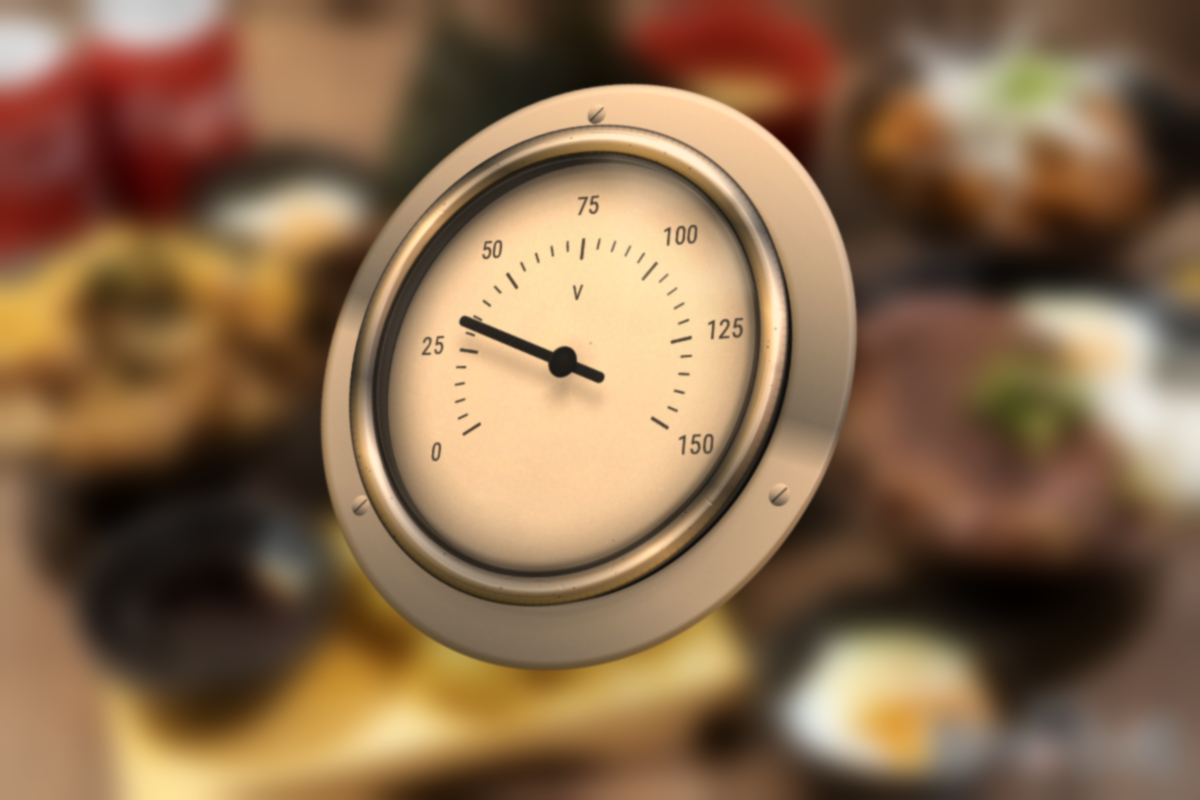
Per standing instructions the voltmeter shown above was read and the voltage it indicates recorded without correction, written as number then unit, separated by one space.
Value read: 32.5 V
